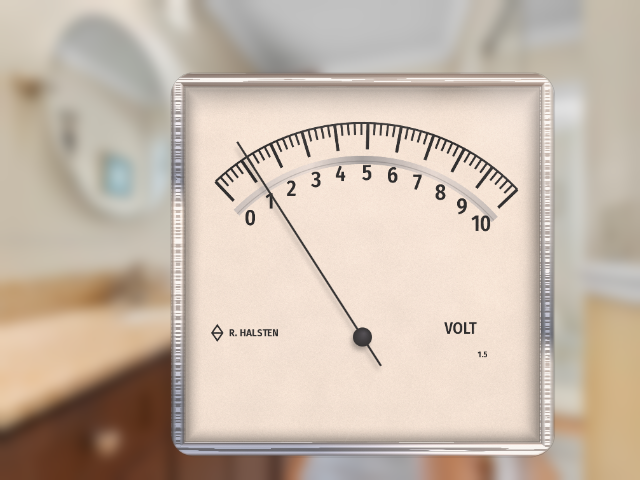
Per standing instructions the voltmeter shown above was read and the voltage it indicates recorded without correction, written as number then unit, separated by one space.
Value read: 1.2 V
